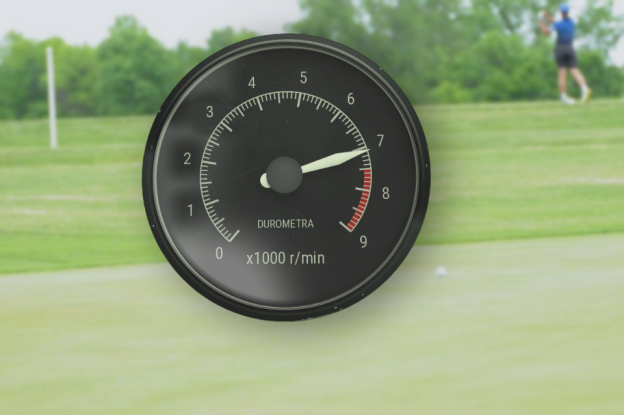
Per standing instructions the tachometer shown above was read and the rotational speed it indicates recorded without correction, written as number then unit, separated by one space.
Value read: 7100 rpm
